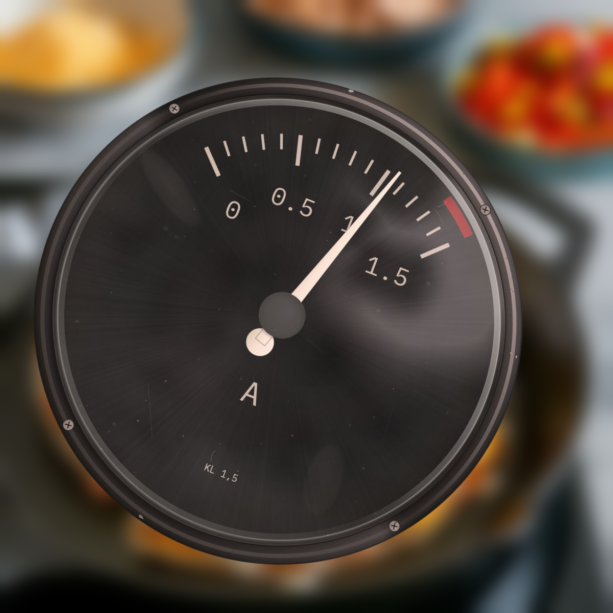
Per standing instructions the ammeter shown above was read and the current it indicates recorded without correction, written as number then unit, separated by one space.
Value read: 1.05 A
